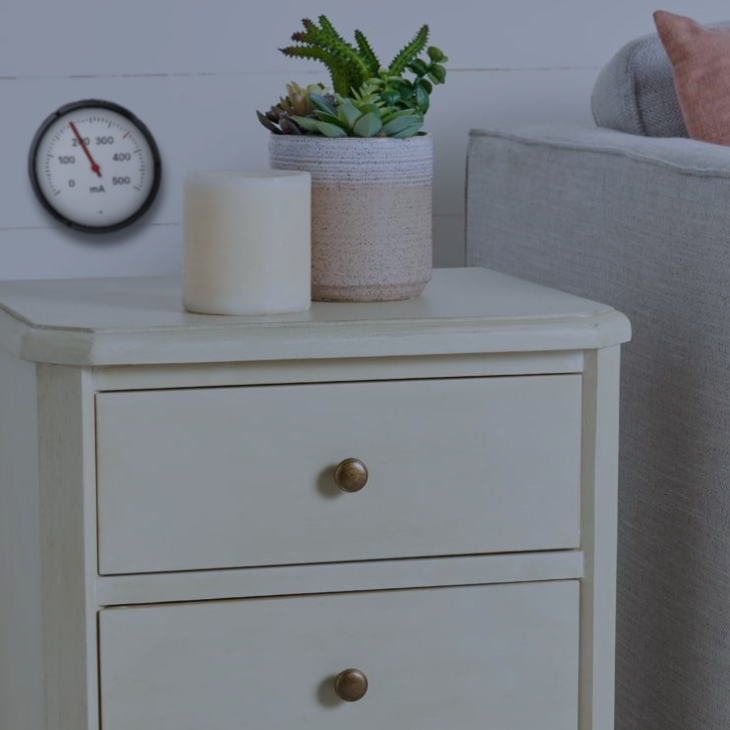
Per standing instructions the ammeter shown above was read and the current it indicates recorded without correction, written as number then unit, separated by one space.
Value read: 200 mA
